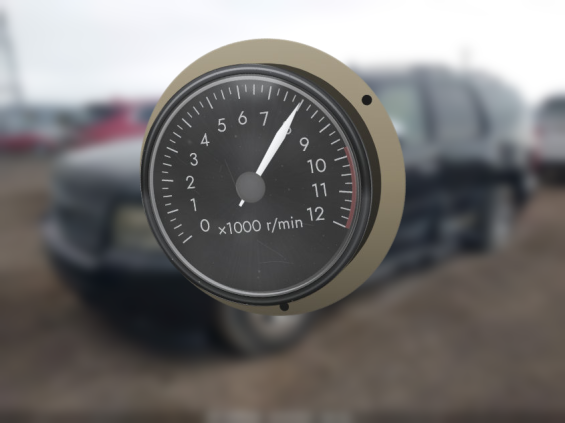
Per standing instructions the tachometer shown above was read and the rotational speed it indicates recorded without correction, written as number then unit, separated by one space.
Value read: 8000 rpm
